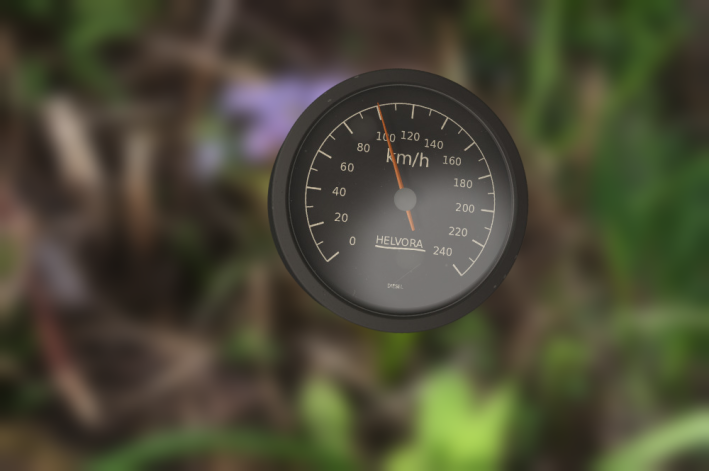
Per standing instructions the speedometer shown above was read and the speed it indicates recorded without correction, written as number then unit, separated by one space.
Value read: 100 km/h
